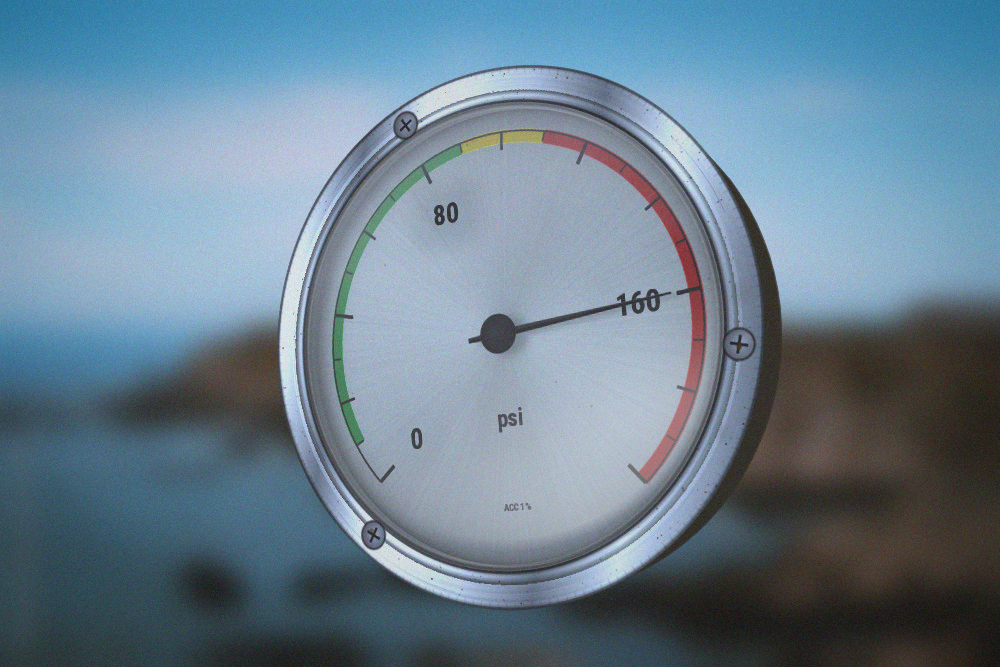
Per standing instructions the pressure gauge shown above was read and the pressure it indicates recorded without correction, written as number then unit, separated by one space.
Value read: 160 psi
